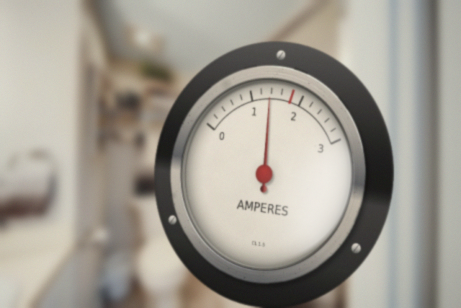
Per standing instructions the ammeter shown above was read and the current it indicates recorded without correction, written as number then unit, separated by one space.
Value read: 1.4 A
